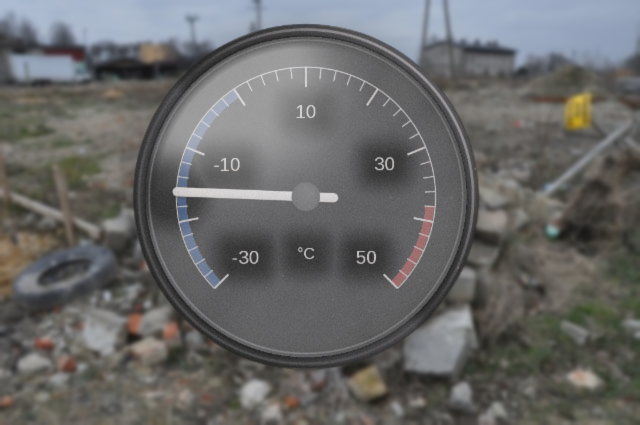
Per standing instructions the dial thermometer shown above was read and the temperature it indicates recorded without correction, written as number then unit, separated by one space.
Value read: -16 °C
